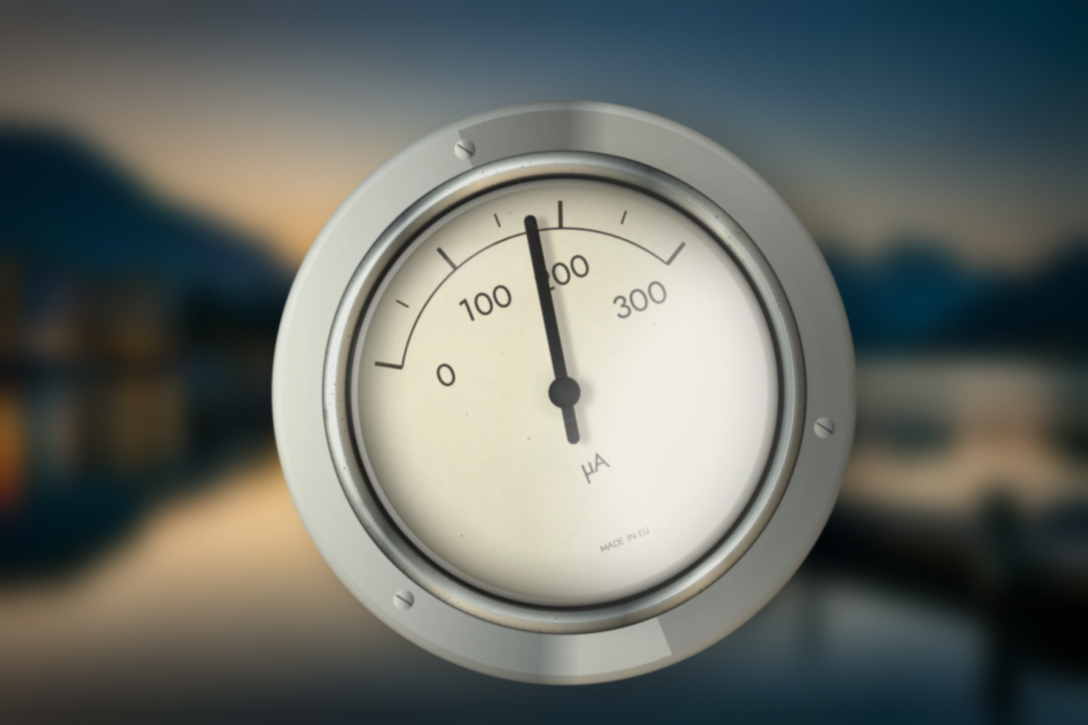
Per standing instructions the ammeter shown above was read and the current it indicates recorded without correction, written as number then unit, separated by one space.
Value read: 175 µA
